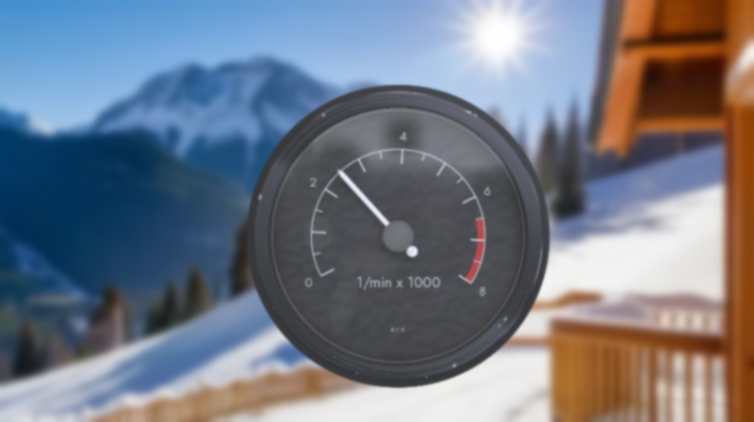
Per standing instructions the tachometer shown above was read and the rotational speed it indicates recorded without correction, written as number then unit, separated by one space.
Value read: 2500 rpm
